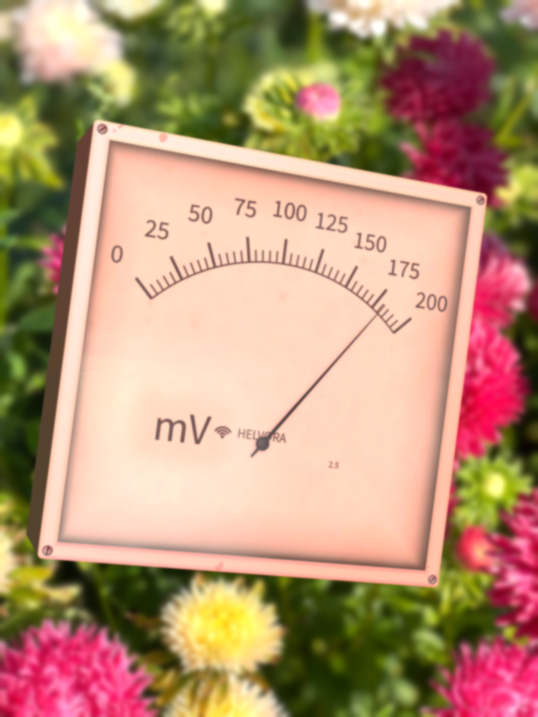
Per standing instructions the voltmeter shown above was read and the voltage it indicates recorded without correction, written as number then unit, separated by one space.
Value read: 180 mV
